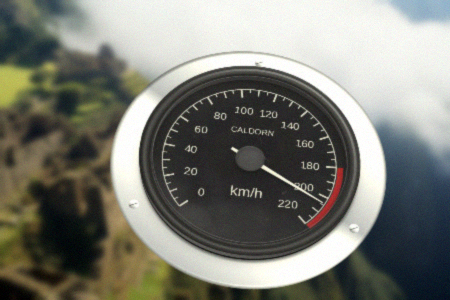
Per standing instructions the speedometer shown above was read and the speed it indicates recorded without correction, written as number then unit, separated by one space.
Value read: 205 km/h
